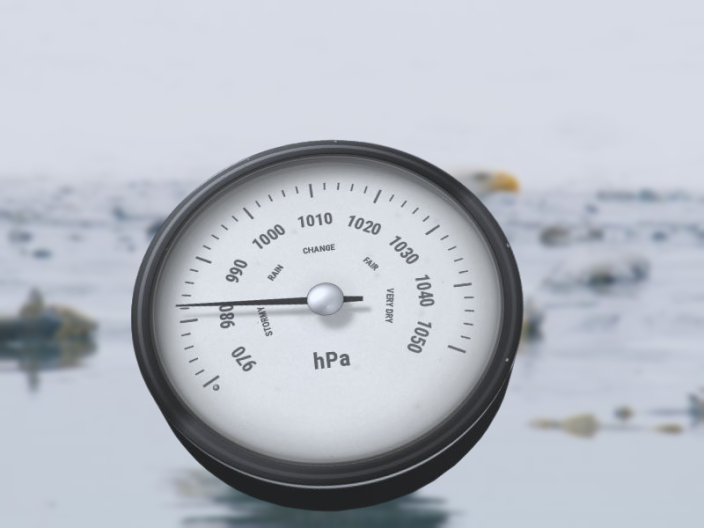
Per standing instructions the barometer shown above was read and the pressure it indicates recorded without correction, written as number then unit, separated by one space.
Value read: 982 hPa
